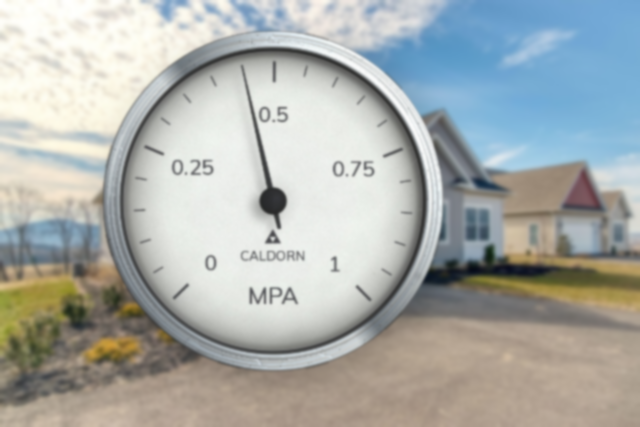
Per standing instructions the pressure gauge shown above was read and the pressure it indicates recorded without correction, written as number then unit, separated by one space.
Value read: 0.45 MPa
